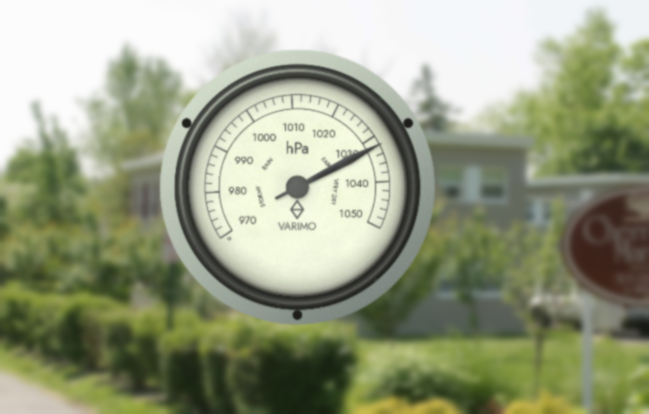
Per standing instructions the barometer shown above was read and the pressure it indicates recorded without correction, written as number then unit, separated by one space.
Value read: 1032 hPa
